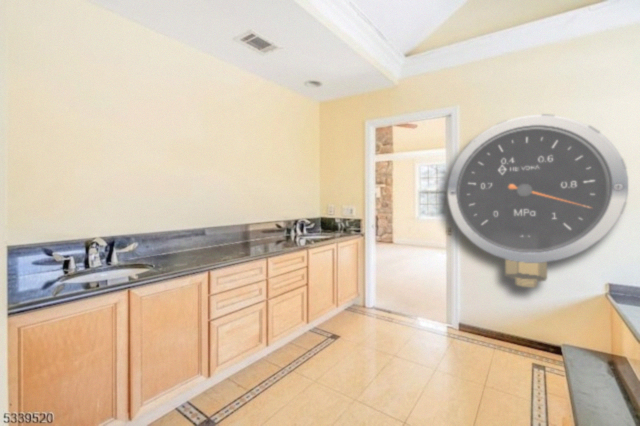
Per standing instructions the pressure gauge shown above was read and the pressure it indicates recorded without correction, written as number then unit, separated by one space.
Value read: 0.9 MPa
